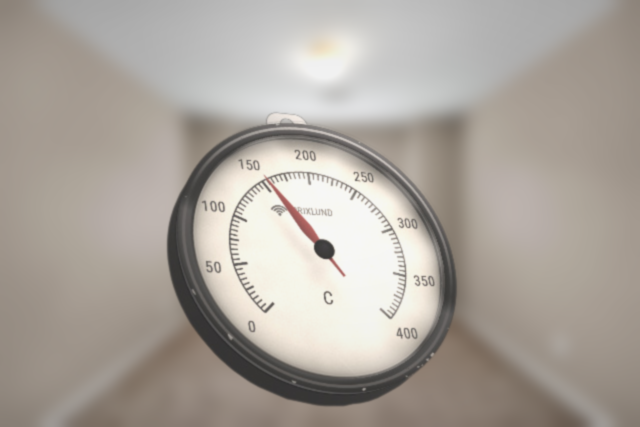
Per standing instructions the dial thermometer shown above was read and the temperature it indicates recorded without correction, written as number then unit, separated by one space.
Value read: 150 °C
